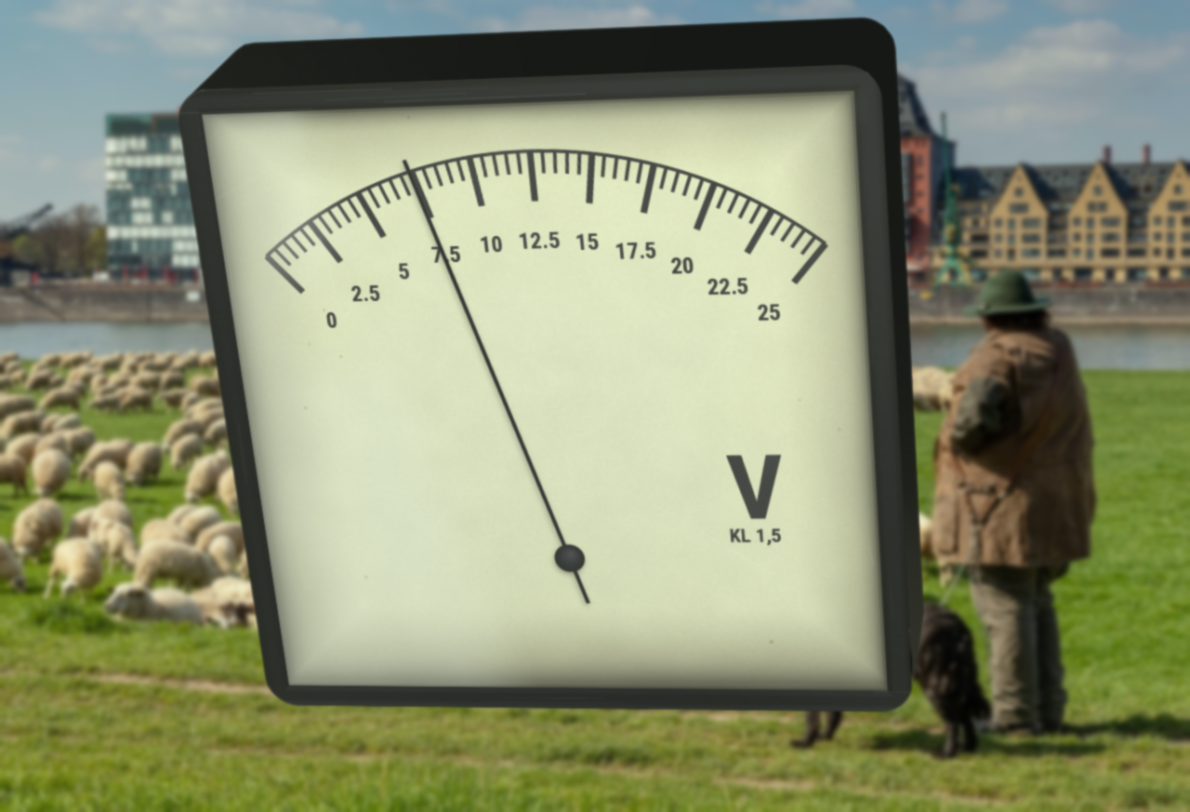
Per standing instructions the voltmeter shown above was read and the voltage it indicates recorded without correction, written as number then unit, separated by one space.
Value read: 7.5 V
